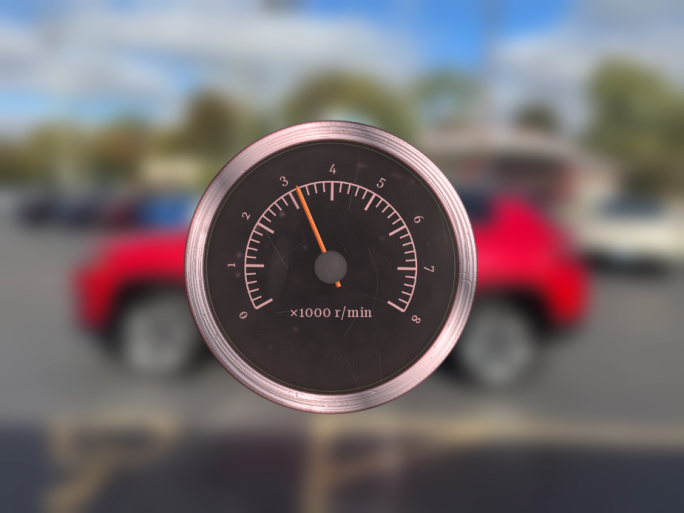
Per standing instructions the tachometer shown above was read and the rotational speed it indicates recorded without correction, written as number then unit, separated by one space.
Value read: 3200 rpm
